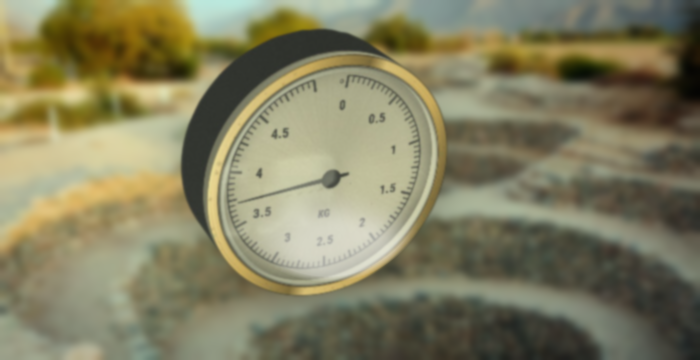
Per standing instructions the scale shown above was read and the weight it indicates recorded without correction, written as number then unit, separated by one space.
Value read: 3.75 kg
